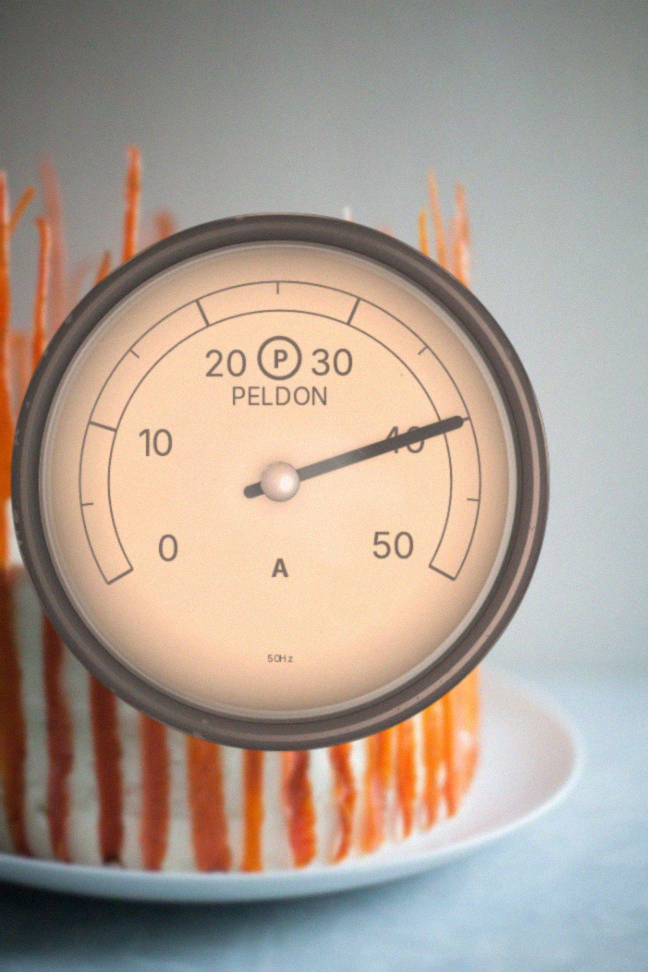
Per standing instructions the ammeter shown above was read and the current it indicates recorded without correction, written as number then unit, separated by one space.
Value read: 40 A
